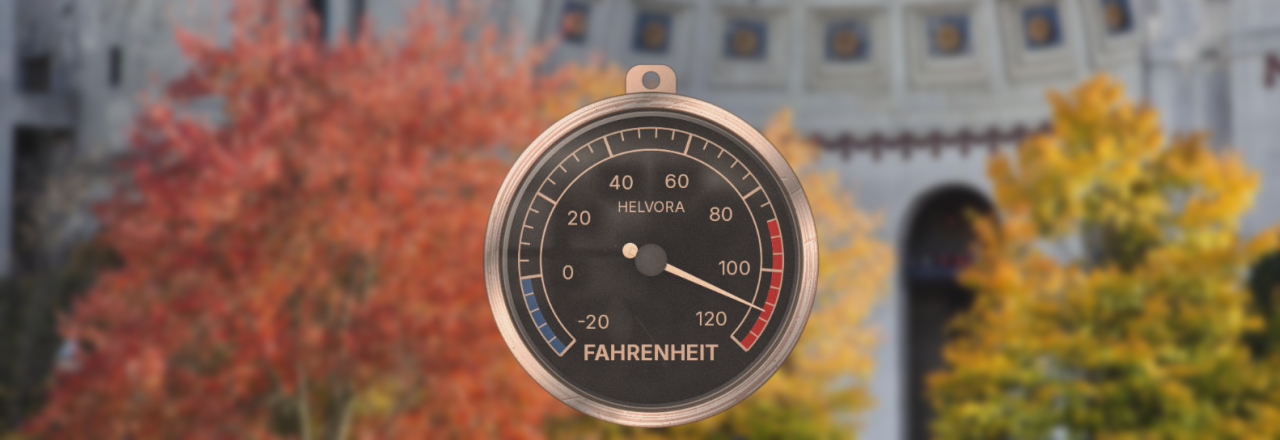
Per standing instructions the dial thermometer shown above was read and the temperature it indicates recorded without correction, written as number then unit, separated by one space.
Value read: 110 °F
